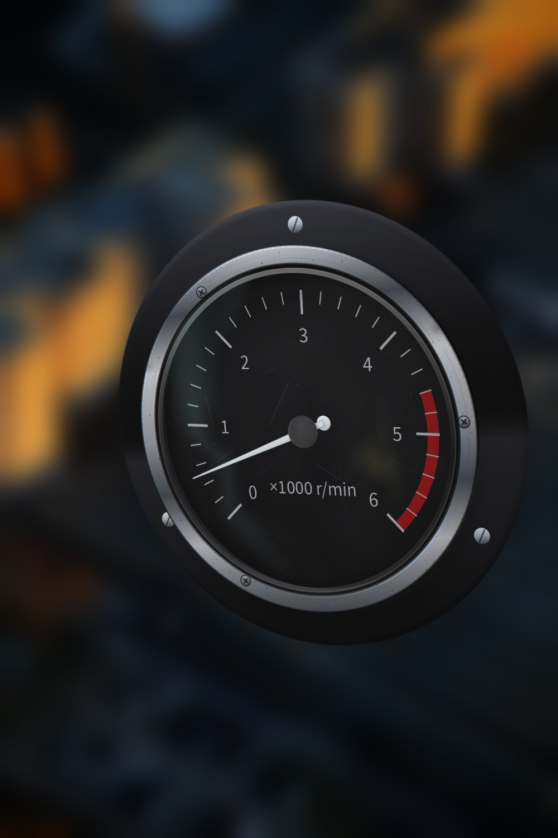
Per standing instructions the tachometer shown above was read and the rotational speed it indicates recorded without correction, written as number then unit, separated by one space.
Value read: 500 rpm
